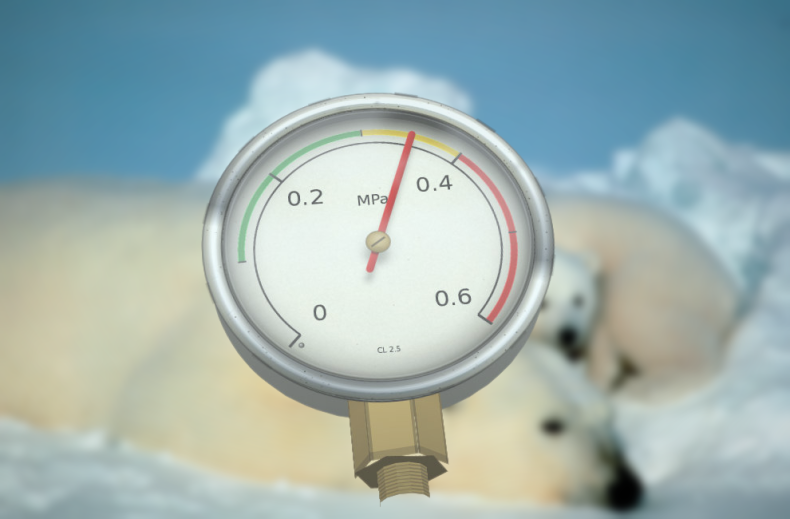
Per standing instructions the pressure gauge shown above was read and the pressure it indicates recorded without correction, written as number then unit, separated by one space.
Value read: 0.35 MPa
